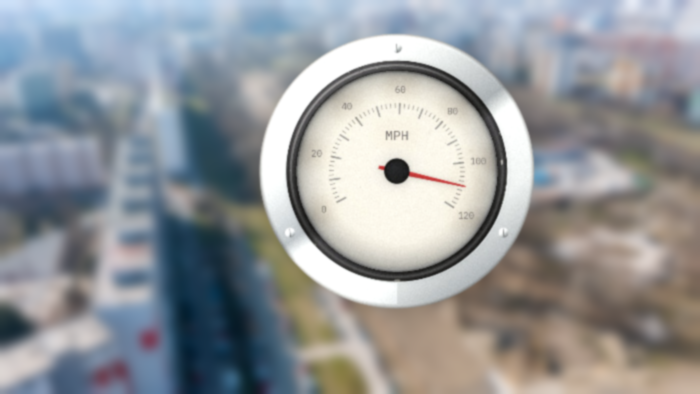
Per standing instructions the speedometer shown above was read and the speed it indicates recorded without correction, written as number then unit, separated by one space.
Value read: 110 mph
